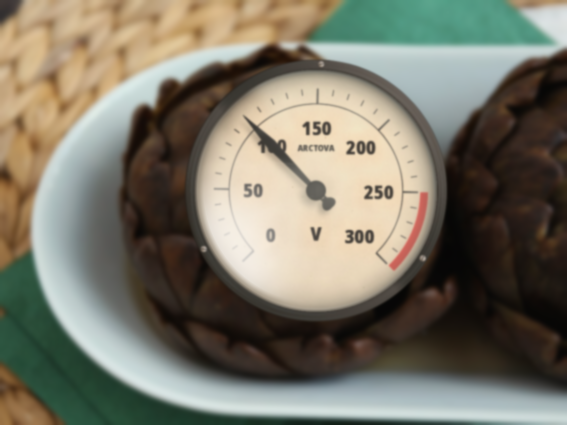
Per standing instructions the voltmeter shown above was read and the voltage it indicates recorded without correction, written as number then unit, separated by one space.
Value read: 100 V
